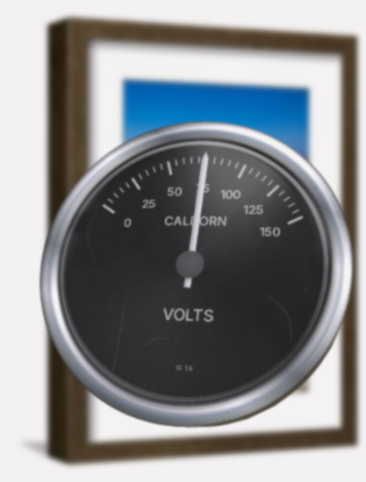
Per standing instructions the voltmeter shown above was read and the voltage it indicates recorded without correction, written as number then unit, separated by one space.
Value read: 75 V
